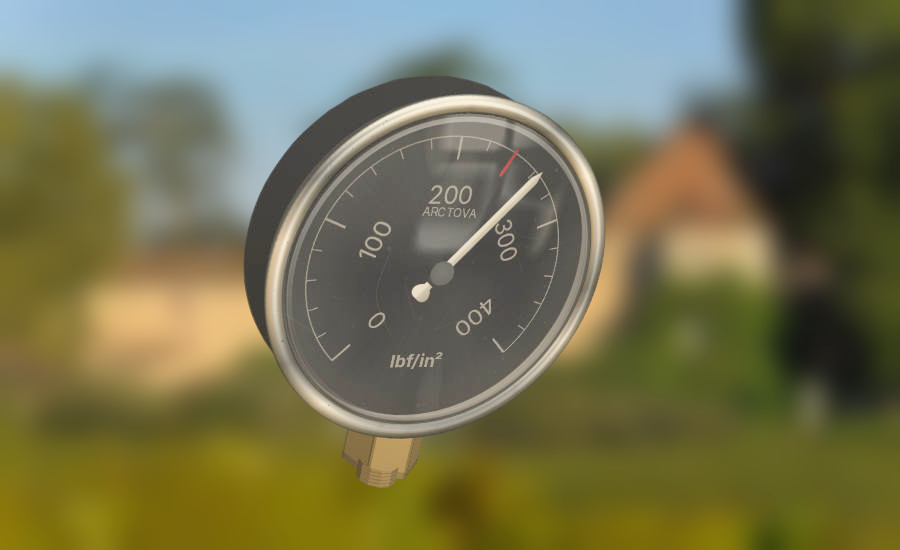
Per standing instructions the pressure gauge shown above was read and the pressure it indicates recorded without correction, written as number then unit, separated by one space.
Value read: 260 psi
